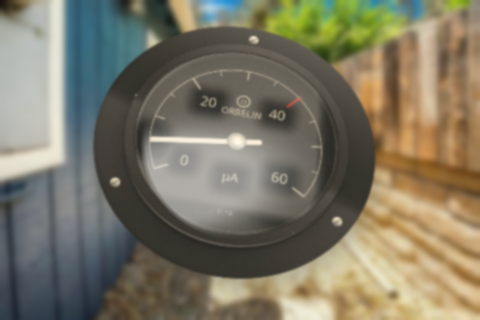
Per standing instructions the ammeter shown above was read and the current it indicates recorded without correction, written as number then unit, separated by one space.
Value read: 5 µA
